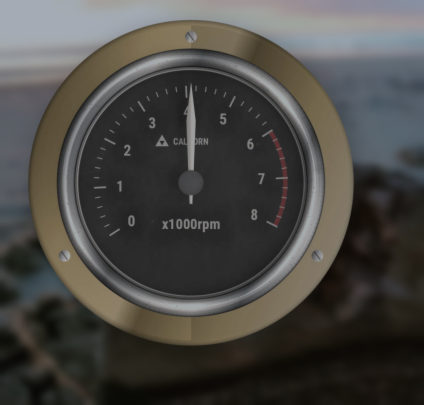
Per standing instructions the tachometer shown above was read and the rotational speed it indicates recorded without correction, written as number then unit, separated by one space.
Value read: 4100 rpm
